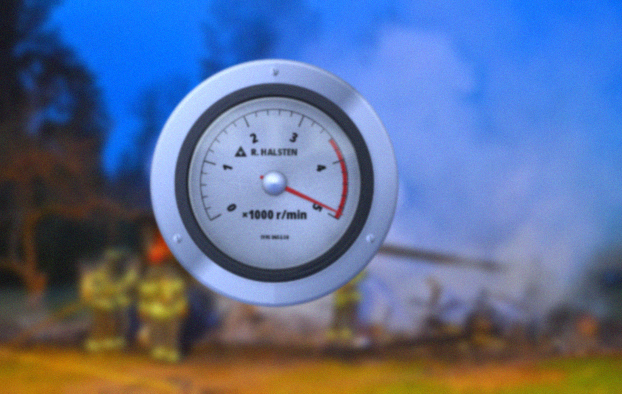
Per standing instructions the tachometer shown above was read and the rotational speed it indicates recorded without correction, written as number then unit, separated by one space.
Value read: 4900 rpm
